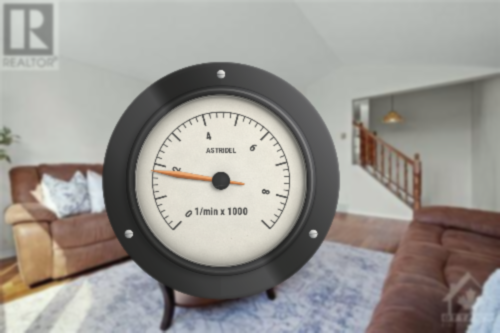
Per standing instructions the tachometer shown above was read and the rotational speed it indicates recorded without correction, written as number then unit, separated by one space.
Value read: 1800 rpm
